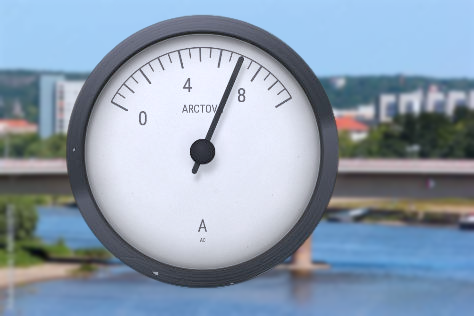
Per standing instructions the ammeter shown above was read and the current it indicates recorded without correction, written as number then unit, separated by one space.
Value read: 7 A
